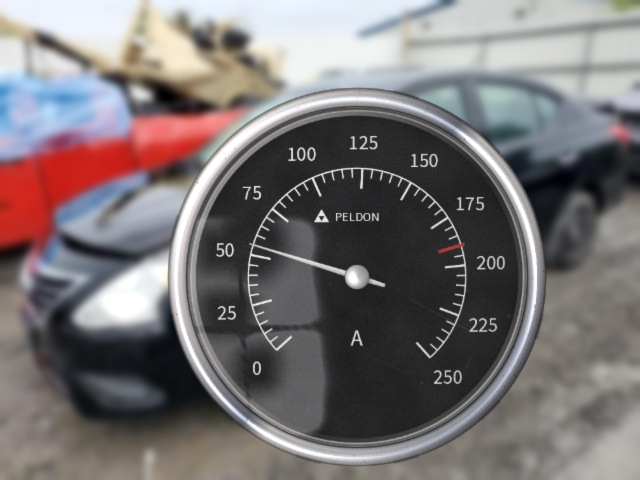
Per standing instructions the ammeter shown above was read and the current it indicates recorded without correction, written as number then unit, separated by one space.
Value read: 55 A
